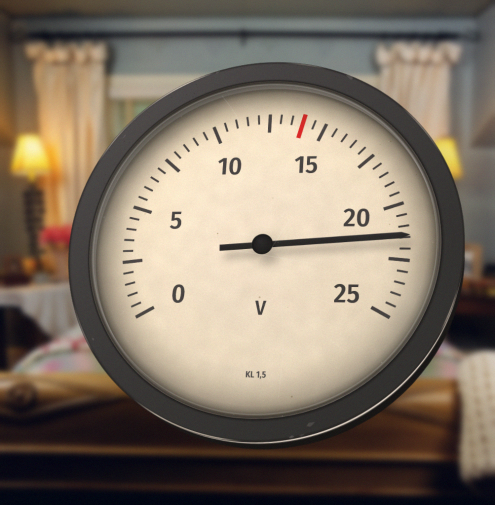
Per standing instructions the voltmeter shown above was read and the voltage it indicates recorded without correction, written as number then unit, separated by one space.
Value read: 21.5 V
